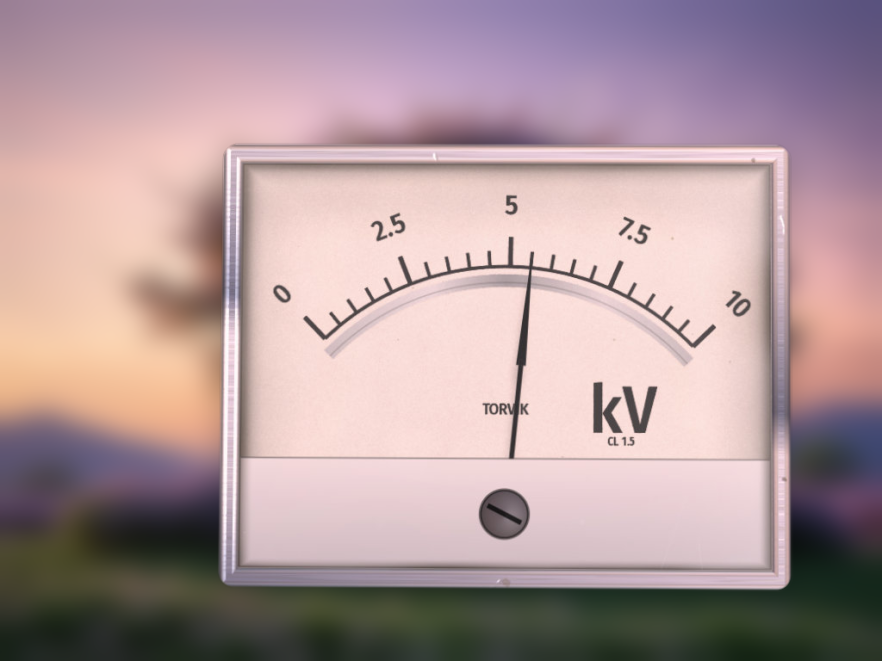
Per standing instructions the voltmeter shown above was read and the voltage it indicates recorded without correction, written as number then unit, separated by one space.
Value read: 5.5 kV
